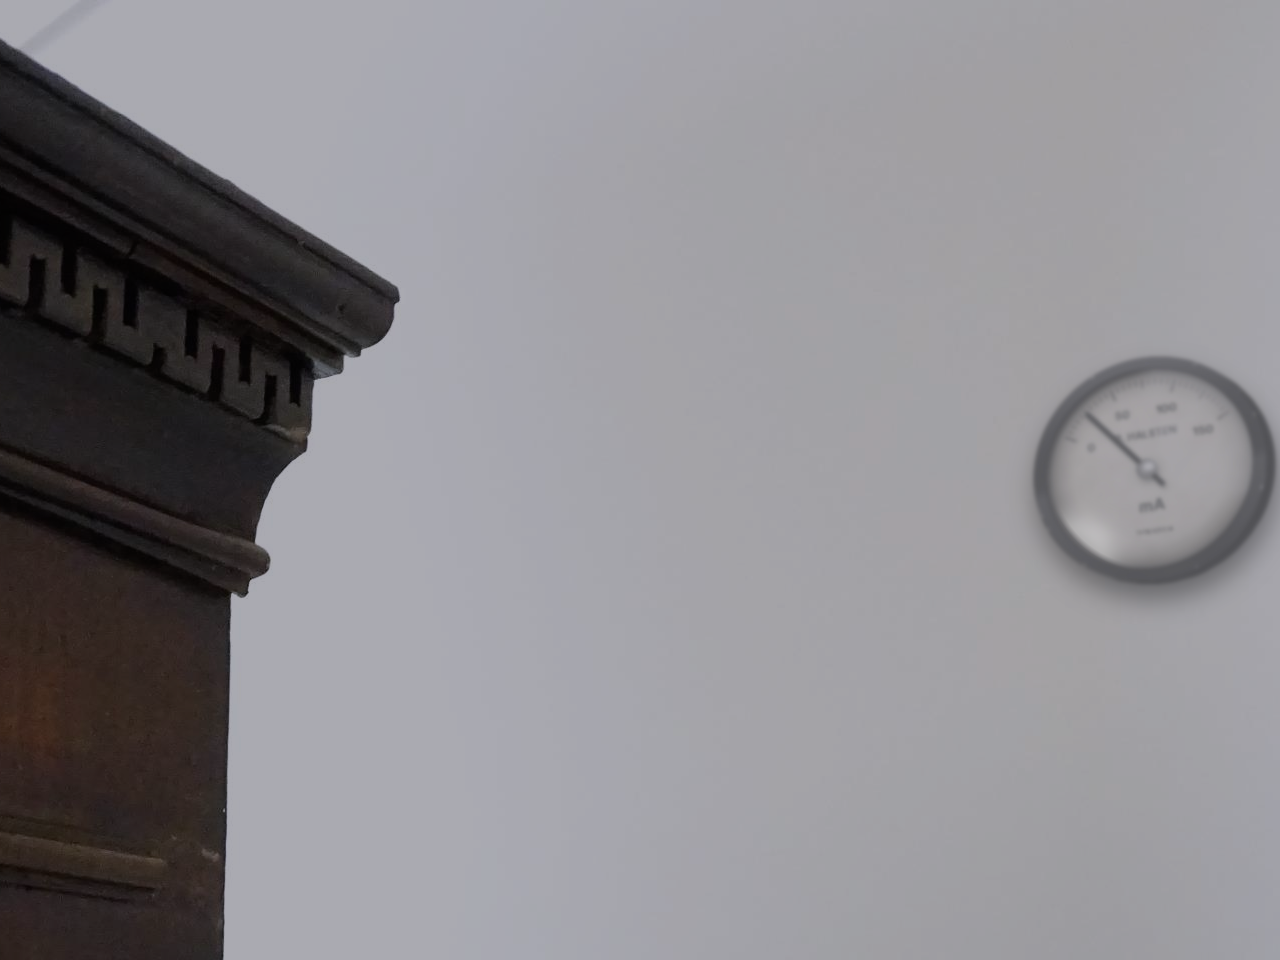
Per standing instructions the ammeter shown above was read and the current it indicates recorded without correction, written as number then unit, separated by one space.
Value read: 25 mA
